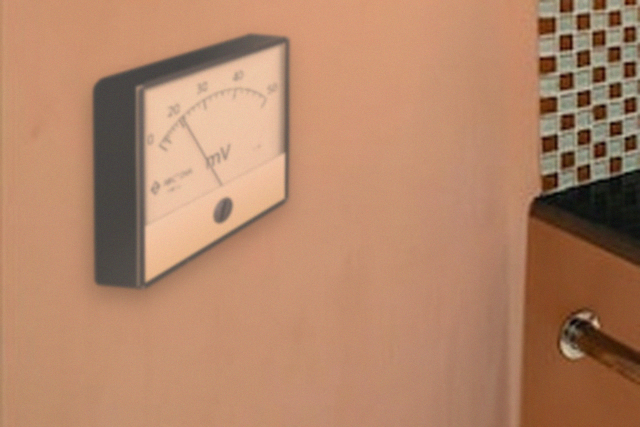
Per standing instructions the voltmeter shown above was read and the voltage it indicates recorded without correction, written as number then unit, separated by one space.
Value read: 20 mV
